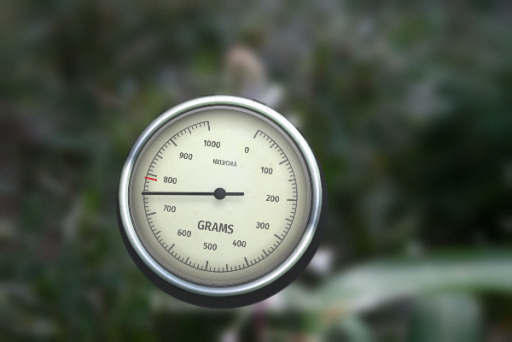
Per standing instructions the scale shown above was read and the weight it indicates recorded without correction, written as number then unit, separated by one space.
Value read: 750 g
